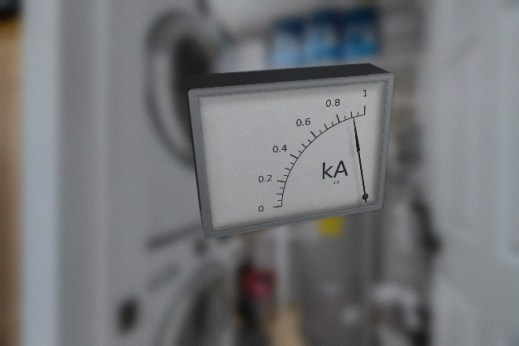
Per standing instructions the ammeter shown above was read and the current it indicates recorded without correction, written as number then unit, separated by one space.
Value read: 0.9 kA
